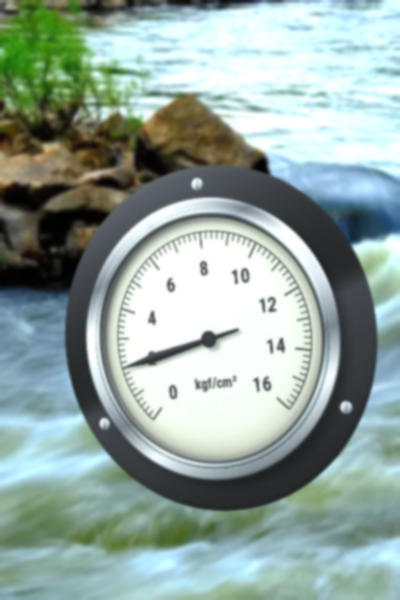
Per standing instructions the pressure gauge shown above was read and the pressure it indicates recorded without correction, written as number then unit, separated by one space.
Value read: 2 kg/cm²
